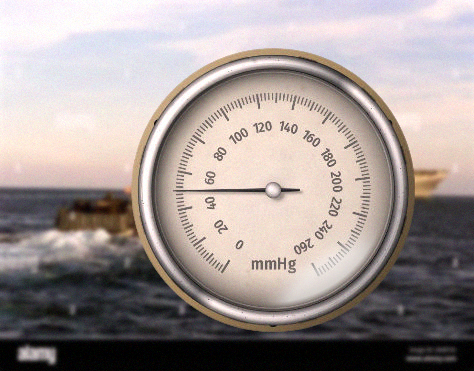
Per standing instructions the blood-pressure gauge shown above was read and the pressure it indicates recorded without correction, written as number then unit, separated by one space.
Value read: 50 mmHg
